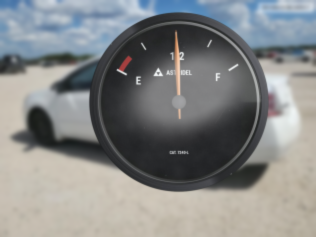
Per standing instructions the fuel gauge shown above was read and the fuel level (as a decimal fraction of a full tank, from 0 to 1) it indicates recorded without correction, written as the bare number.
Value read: 0.5
